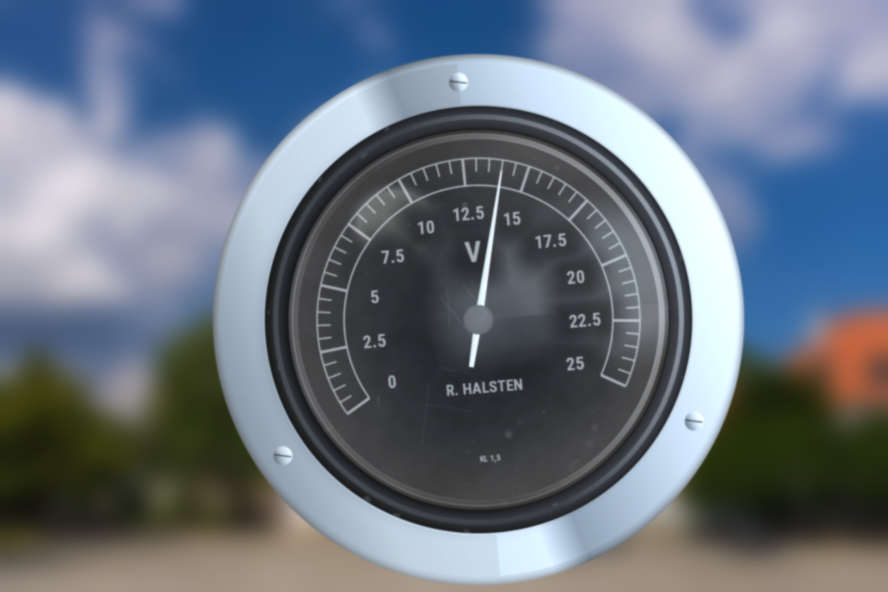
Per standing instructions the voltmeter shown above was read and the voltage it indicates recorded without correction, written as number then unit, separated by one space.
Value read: 14 V
